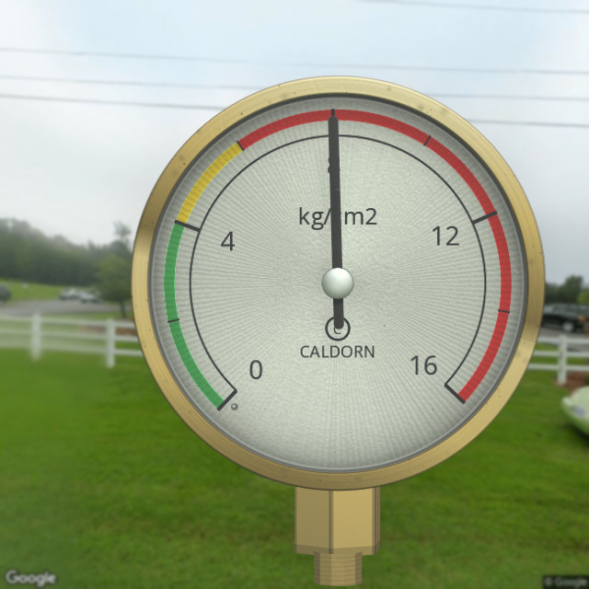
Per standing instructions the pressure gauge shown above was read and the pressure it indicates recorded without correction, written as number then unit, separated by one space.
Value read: 8 kg/cm²
